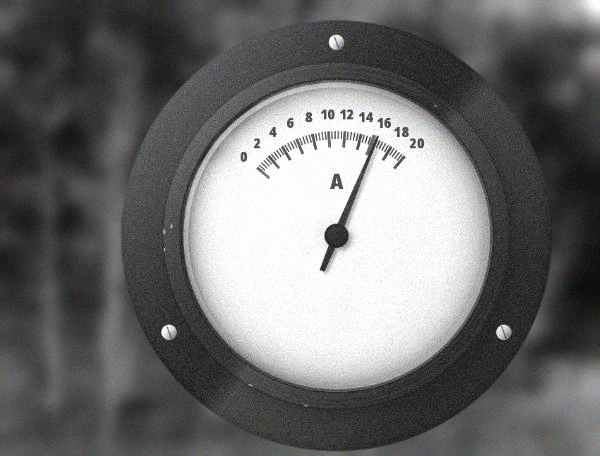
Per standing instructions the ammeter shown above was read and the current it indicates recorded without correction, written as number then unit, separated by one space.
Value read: 16 A
